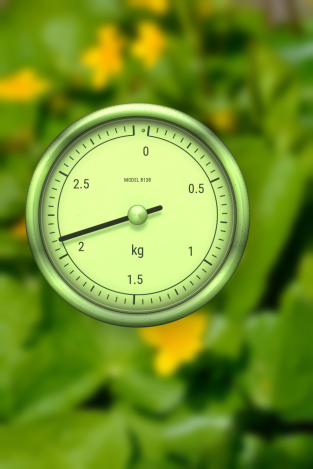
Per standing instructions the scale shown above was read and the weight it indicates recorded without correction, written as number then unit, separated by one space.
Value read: 2.1 kg
